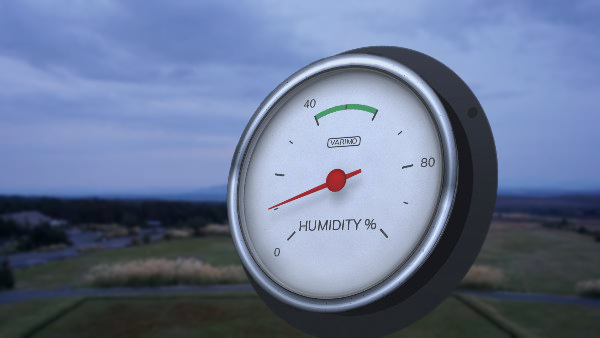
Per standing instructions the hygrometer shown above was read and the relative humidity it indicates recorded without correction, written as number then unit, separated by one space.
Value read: 10 %
